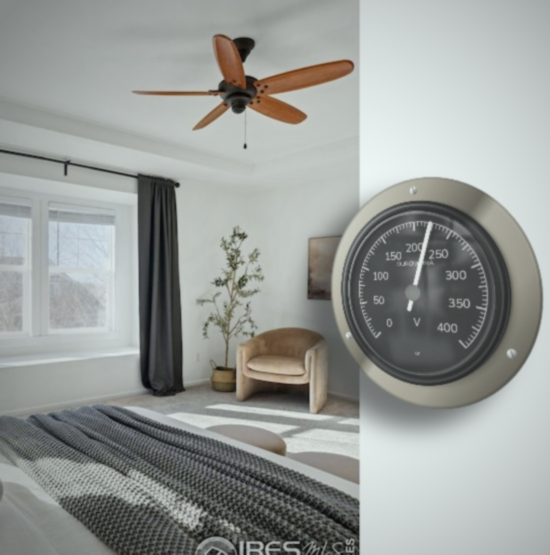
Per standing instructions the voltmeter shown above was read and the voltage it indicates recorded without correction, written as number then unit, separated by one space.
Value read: 225 V
